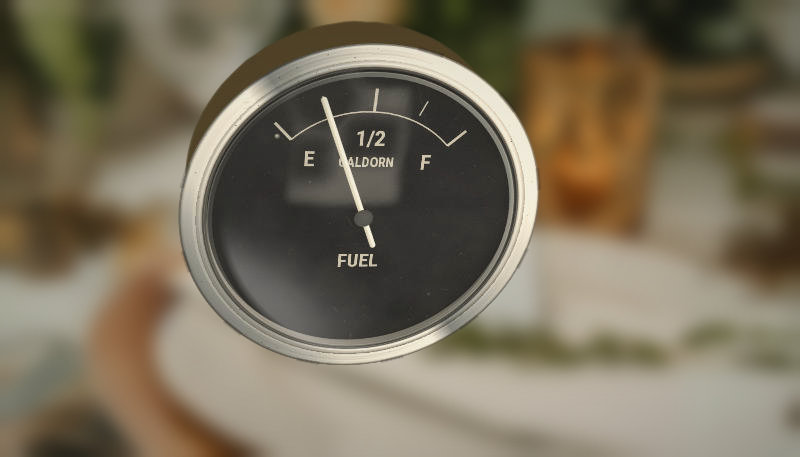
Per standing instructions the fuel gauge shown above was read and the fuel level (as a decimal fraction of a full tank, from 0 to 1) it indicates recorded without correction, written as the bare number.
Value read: 0.25
